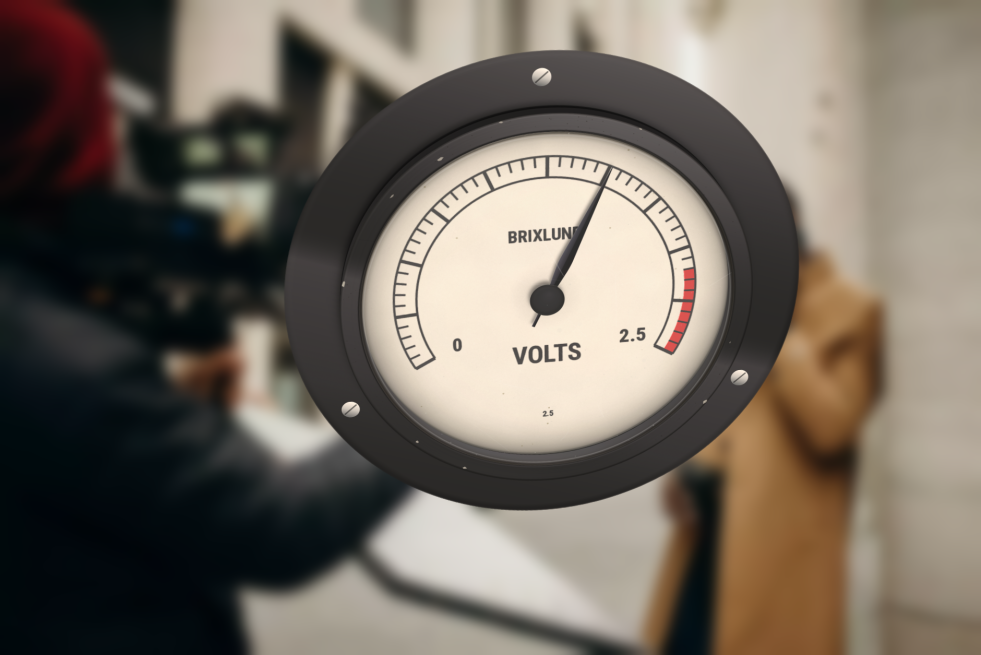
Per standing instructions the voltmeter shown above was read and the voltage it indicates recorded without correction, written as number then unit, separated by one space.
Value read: 1.5 V
